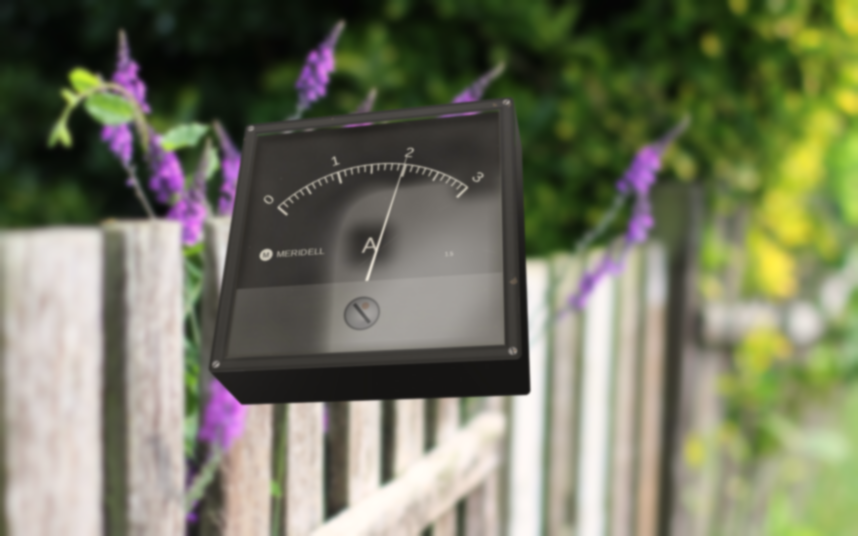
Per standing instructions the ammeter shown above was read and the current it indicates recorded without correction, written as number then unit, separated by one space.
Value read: 2 A
